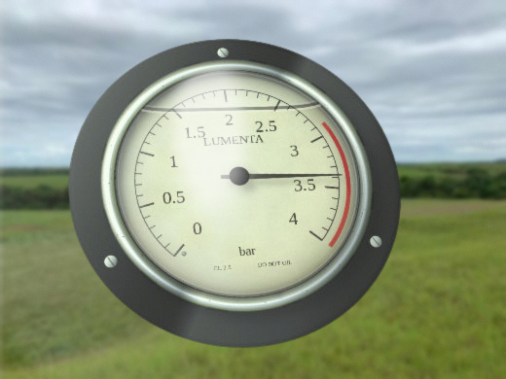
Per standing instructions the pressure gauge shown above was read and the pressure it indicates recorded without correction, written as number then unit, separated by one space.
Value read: 3.4 bar
